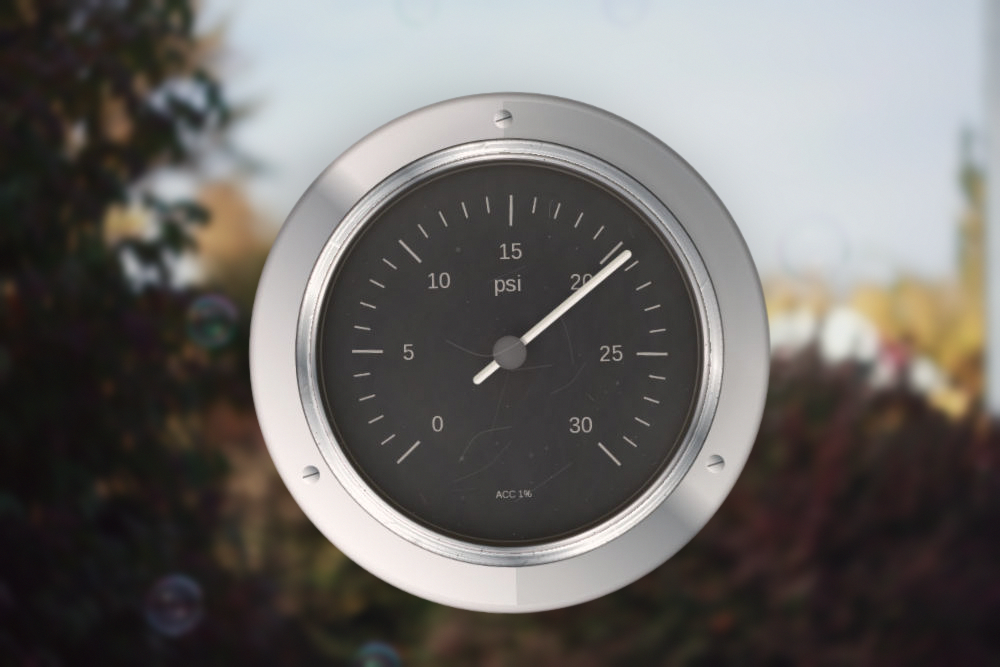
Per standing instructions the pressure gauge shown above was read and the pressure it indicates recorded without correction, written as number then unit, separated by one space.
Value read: 20.5 psi
